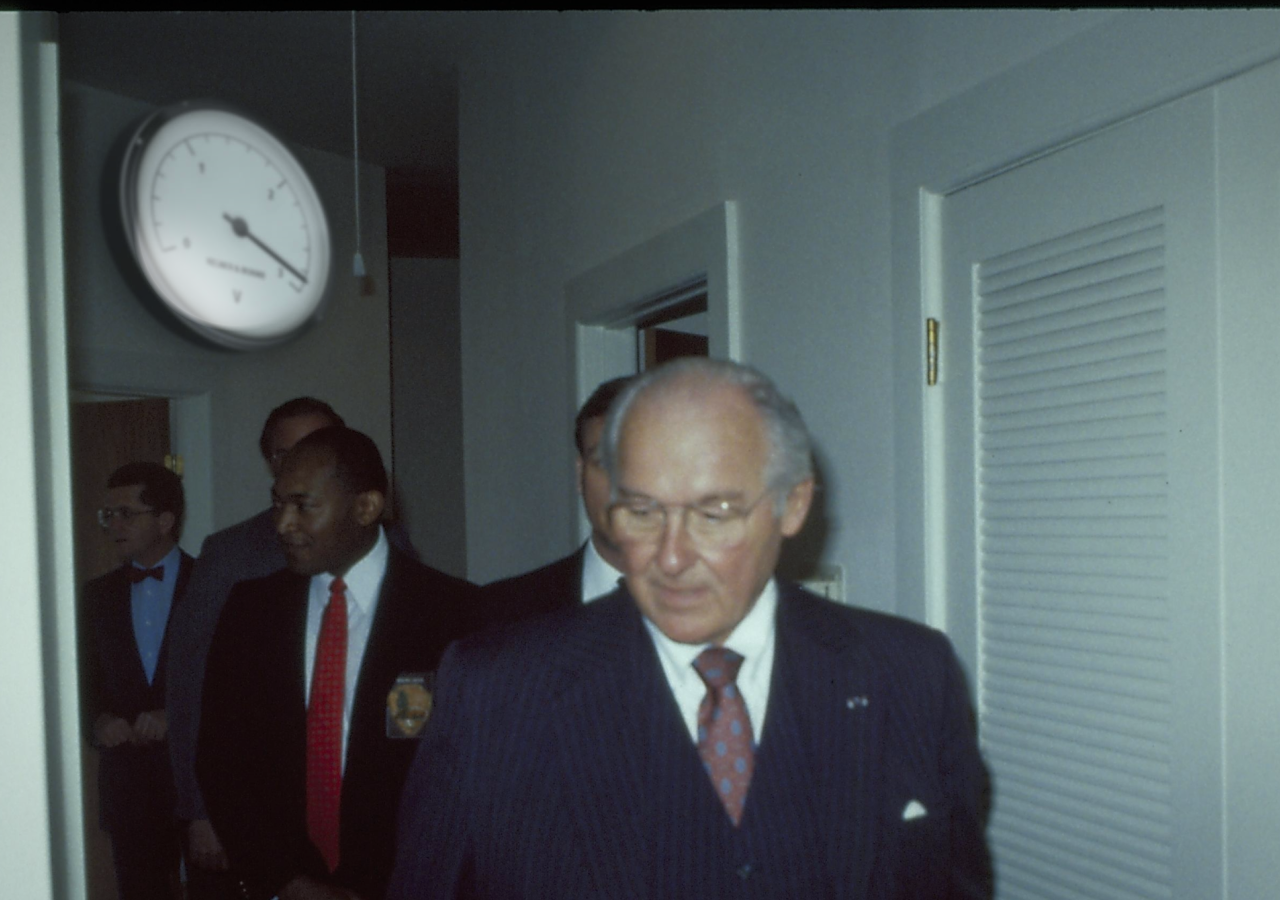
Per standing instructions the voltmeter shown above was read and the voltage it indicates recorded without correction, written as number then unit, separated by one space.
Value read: 2.9 V
